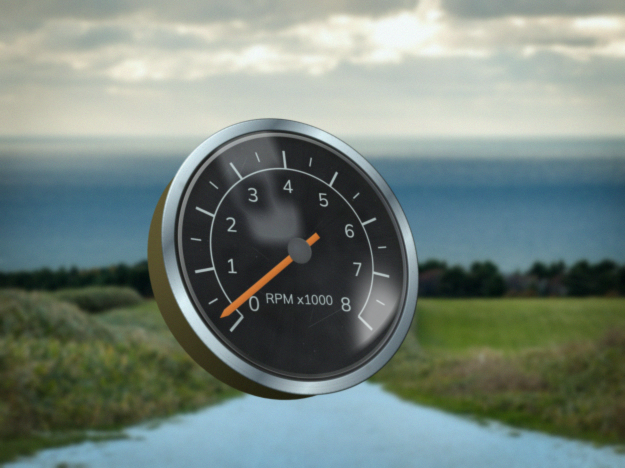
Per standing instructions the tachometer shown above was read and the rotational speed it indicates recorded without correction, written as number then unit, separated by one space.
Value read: 250 rpm
